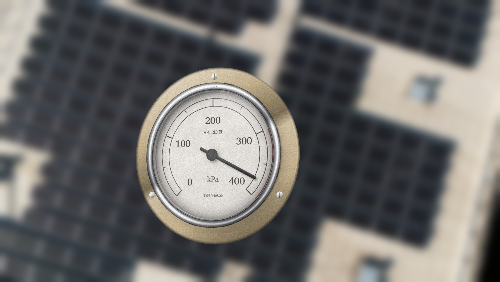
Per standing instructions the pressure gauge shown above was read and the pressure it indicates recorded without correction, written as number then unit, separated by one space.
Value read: 375 kPa
